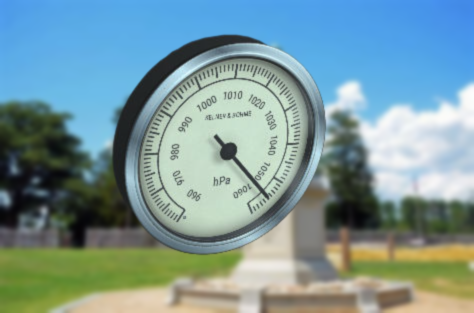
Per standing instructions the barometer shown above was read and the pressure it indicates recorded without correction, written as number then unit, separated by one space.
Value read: 1055 hPa
